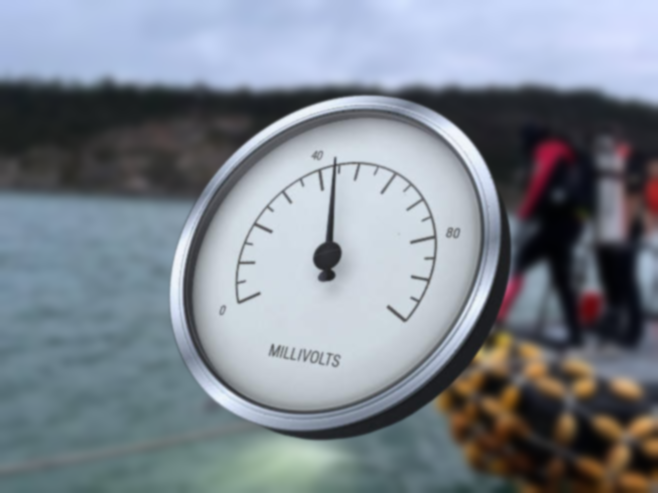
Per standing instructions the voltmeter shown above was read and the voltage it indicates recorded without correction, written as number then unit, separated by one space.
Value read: 45 mV
